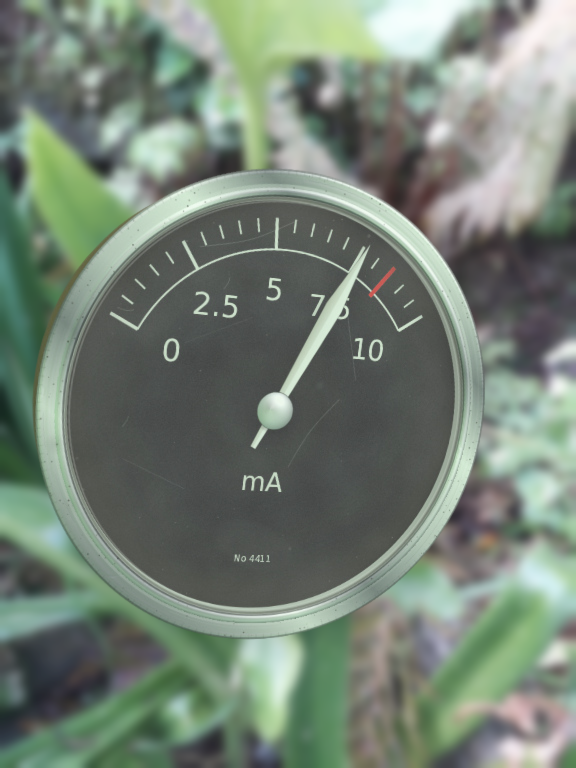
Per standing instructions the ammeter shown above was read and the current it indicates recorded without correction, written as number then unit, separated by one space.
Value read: 7.5 mA
